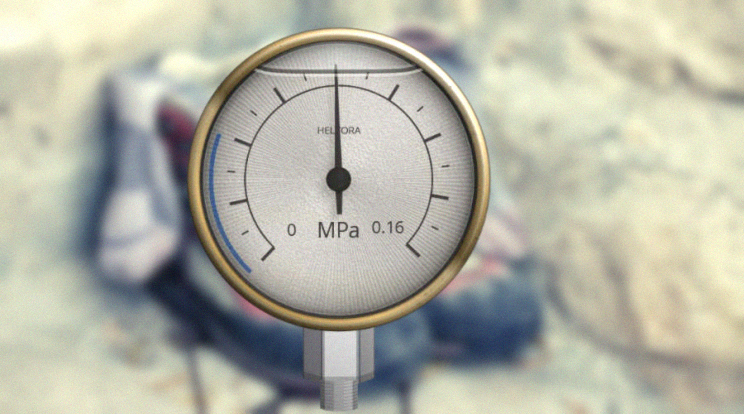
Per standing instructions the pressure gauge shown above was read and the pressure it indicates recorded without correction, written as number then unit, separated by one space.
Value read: 0.08 MPa
